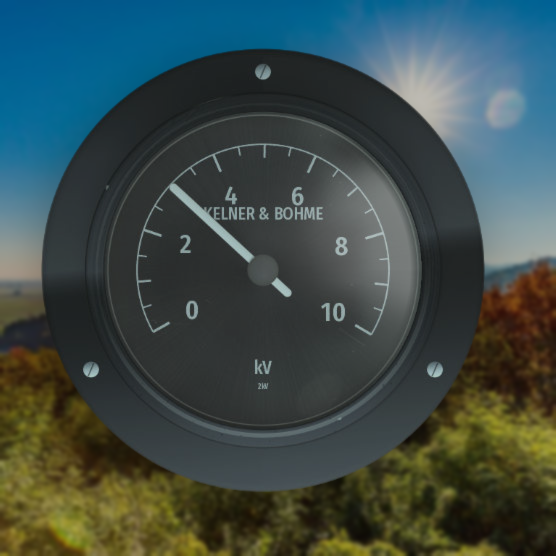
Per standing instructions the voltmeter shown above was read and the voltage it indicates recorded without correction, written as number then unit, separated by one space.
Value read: 3 kV
